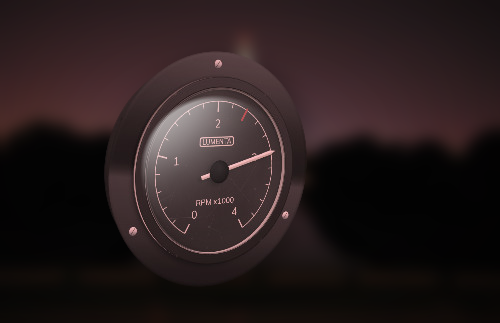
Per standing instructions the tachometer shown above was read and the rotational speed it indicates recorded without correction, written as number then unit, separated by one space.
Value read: 3000 rpm
